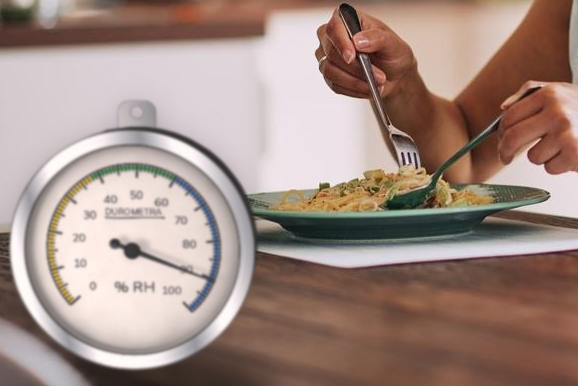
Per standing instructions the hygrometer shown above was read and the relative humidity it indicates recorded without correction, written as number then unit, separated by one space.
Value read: 90 %
